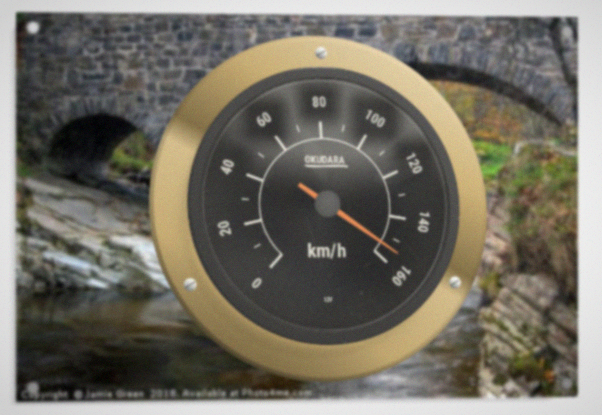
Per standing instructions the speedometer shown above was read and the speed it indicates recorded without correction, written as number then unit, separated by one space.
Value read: 155 km/h
